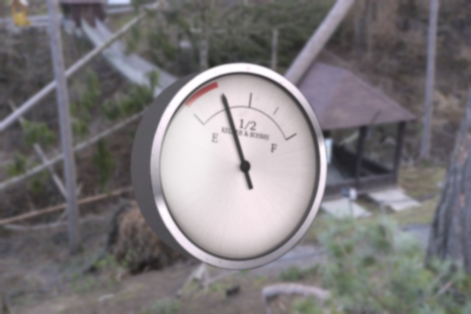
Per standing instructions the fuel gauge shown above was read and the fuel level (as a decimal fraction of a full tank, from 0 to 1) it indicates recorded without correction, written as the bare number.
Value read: 0.25
